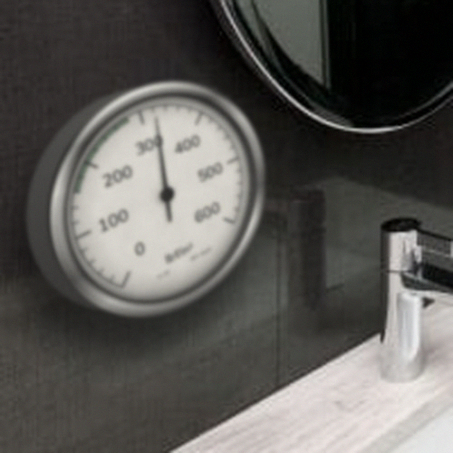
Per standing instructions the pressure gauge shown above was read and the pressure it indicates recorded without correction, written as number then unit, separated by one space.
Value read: 320 psi
